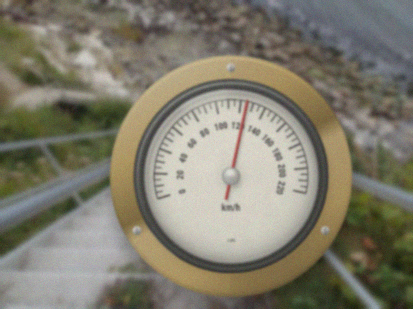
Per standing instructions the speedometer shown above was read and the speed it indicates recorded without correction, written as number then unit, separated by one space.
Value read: 125 km/h
